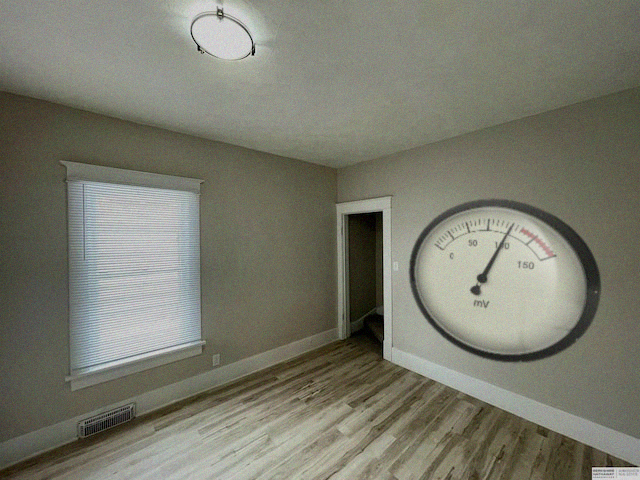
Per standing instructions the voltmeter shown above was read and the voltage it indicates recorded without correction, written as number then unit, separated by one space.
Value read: 100 mV
